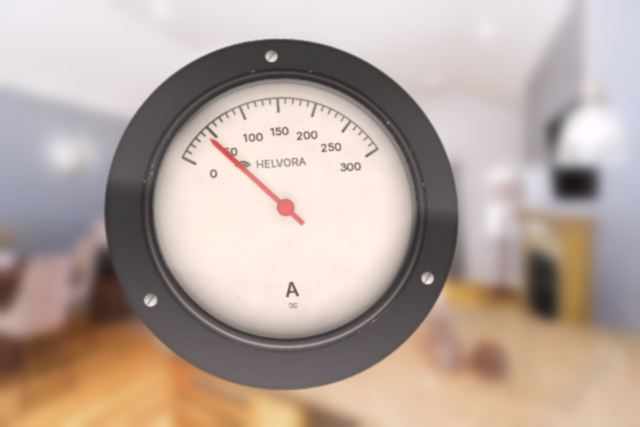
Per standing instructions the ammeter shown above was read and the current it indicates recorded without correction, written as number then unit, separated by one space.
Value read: 40 A
